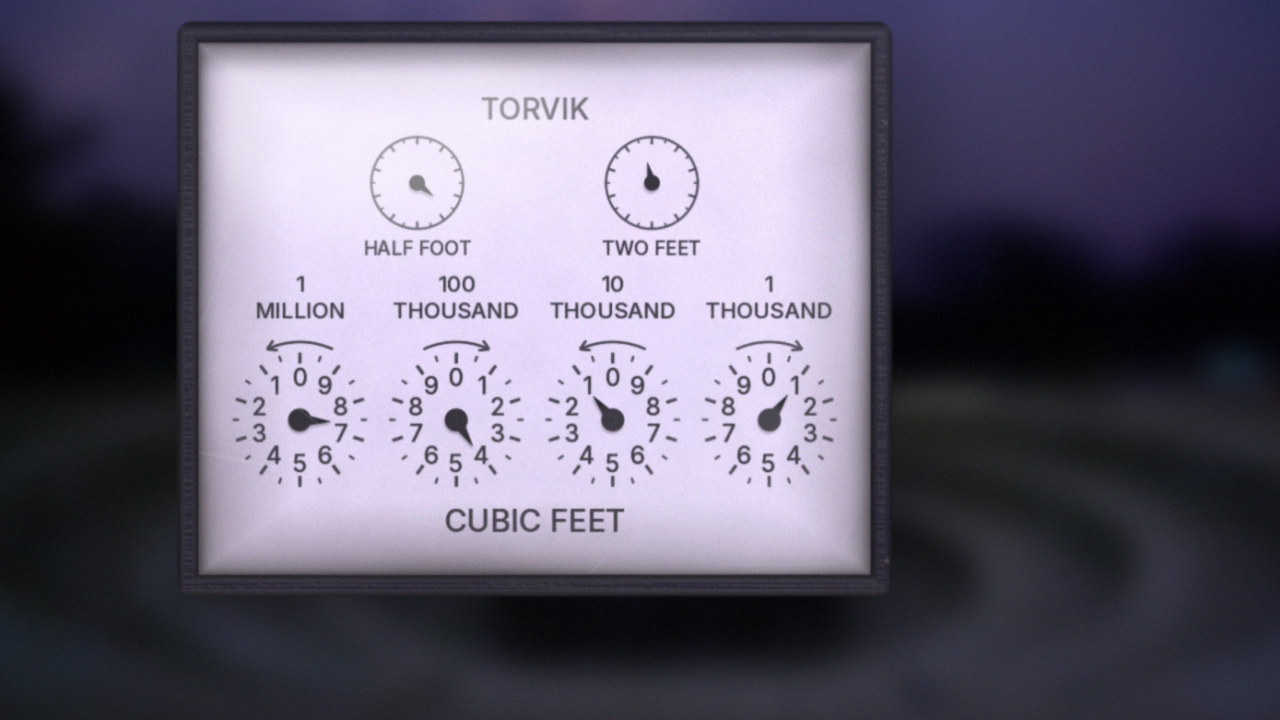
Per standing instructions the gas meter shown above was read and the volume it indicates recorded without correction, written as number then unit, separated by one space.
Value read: 741100 ft³
